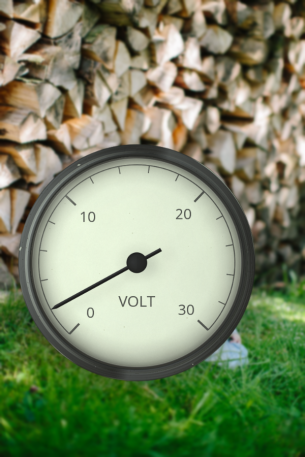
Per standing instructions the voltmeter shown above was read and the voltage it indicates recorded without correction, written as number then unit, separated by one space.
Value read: 2 V
